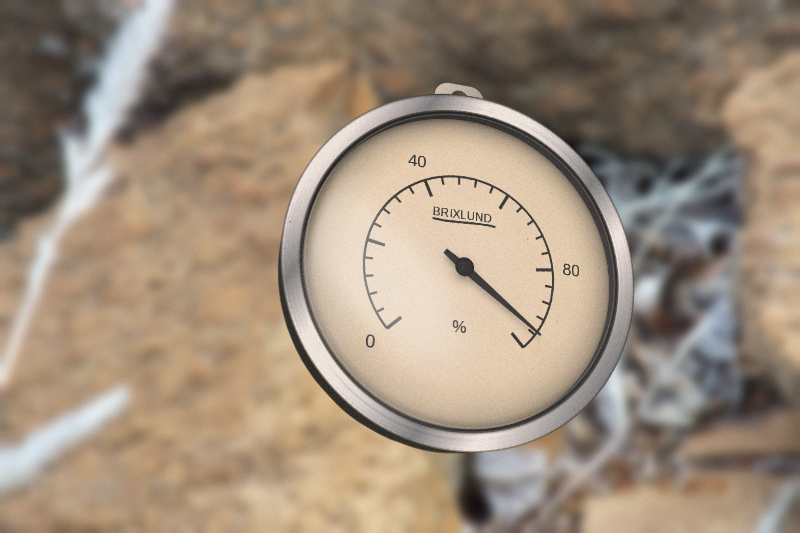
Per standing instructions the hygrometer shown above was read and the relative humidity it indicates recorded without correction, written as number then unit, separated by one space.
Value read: 96 %
